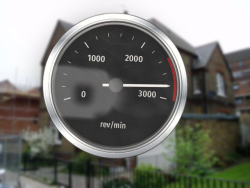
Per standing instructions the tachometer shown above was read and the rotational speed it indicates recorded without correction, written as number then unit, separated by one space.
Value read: 2800 rpm
